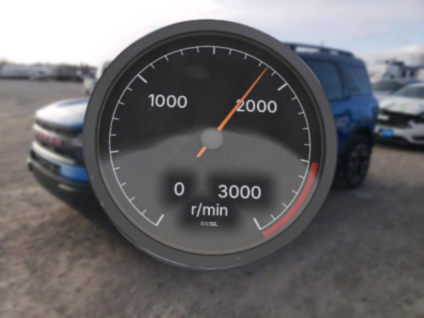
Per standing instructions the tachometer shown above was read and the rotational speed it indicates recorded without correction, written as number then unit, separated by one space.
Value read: 1850 rpm
